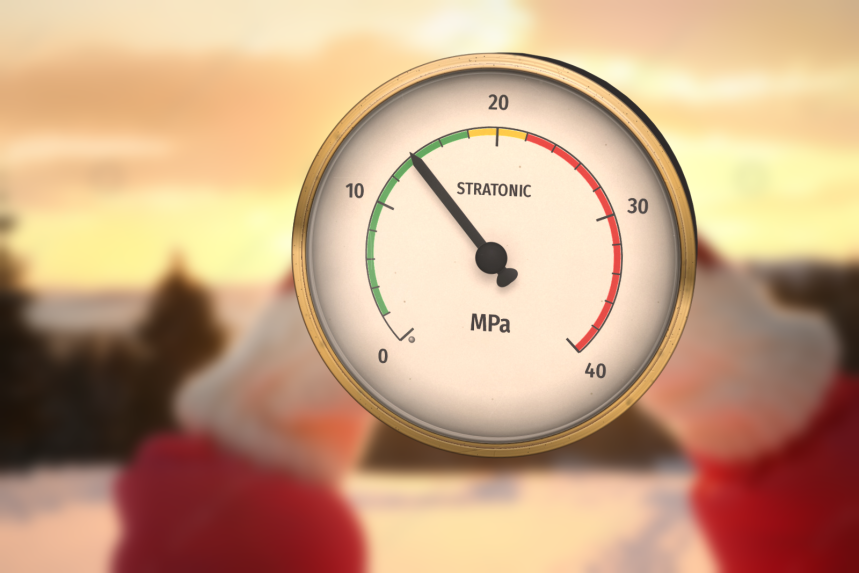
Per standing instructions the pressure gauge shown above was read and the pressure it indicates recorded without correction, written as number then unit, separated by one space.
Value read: 14 MPa
